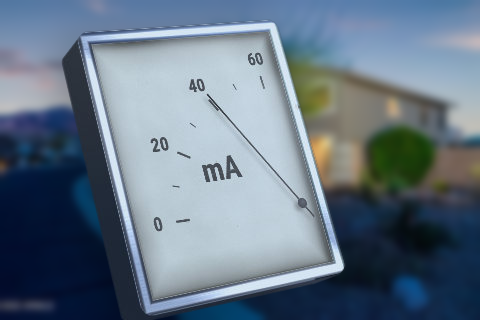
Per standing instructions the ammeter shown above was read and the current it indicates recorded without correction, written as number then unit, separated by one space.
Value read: 40 mA
